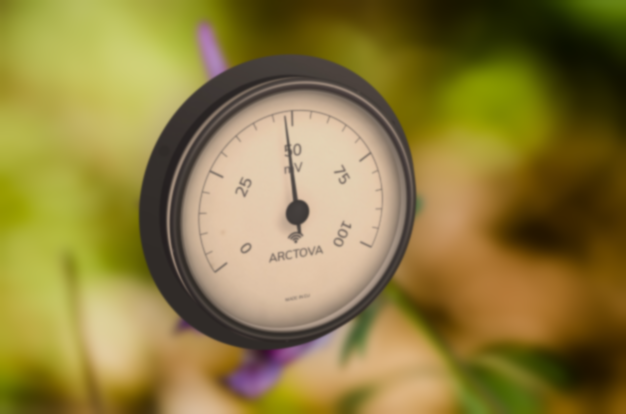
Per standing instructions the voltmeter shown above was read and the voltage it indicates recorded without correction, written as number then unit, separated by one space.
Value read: 47.5 mV
